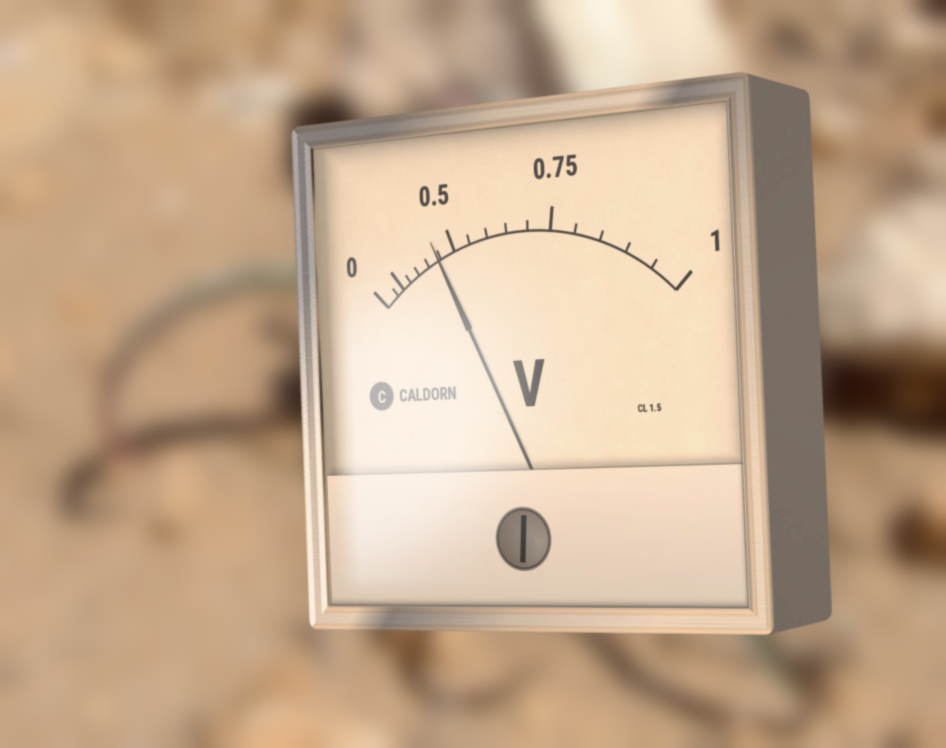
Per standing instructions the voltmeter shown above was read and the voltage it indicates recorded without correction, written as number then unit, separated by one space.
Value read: 0.45 V
